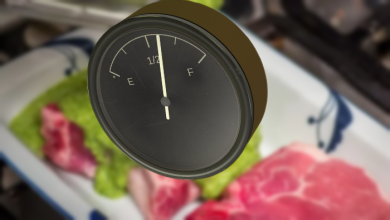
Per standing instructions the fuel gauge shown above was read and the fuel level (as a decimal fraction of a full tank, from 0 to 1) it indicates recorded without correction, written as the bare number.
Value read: 0.625
